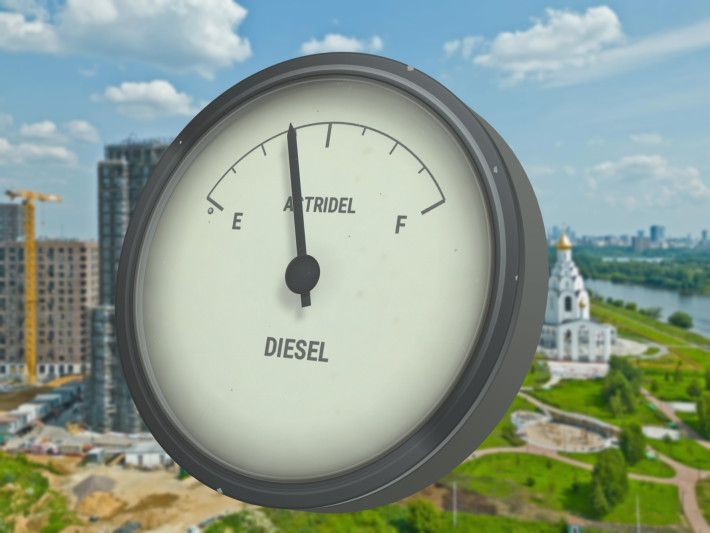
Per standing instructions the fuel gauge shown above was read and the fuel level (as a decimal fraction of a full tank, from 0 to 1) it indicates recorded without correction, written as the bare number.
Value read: 0.375
